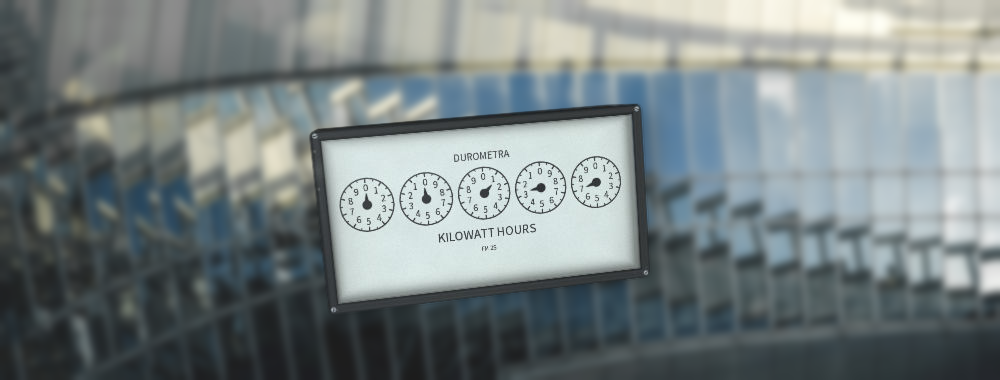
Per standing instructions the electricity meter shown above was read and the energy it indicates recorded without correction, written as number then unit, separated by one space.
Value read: 127 kWh
